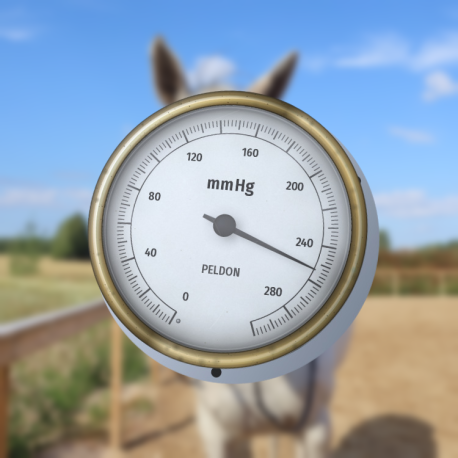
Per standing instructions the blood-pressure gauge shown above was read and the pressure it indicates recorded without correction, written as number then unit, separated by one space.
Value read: 254 mmHg
